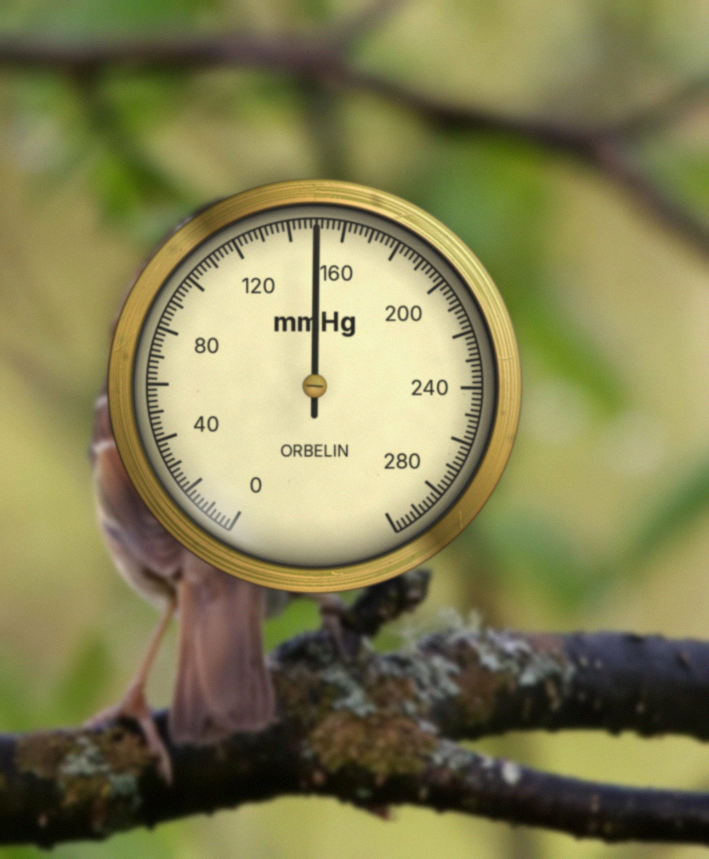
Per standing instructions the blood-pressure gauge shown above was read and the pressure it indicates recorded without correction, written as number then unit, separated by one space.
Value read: 150 mmHg
